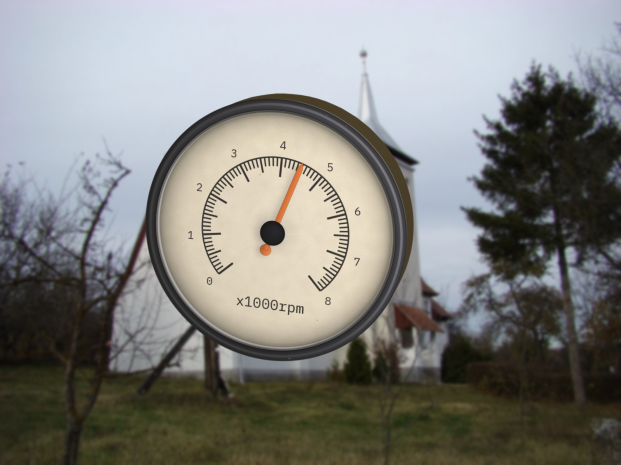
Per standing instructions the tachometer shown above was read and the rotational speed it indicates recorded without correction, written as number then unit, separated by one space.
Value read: 4500 rpm
